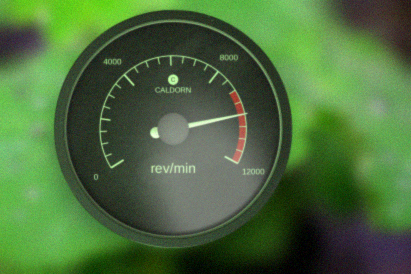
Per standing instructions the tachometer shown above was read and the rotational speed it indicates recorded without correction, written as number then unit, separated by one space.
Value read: 10000 rpm
